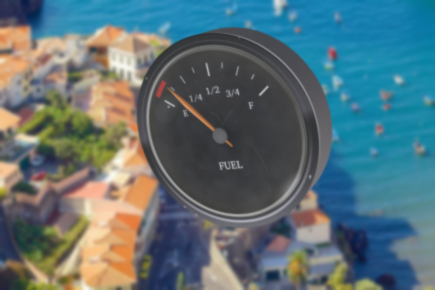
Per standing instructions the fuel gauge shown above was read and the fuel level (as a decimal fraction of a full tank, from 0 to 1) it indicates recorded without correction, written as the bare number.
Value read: 0.125
